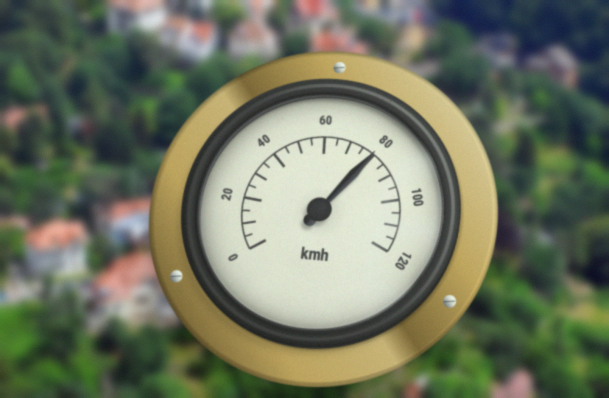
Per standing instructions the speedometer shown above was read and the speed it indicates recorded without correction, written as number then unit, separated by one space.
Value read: 80 km/h
